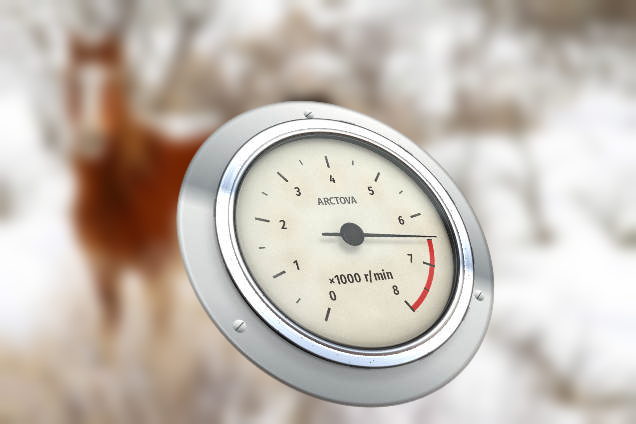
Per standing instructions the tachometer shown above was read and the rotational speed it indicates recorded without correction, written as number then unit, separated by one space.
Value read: 6500 rpm
